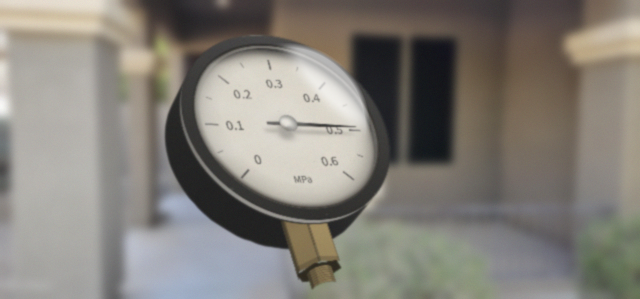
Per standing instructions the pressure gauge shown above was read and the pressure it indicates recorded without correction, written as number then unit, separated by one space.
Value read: 0.5 MPa
